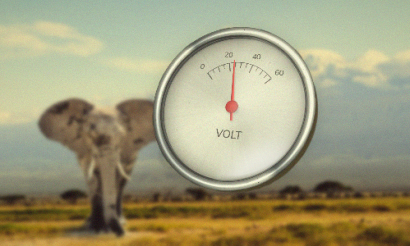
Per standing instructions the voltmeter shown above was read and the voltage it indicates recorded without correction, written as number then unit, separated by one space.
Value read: 25 V
